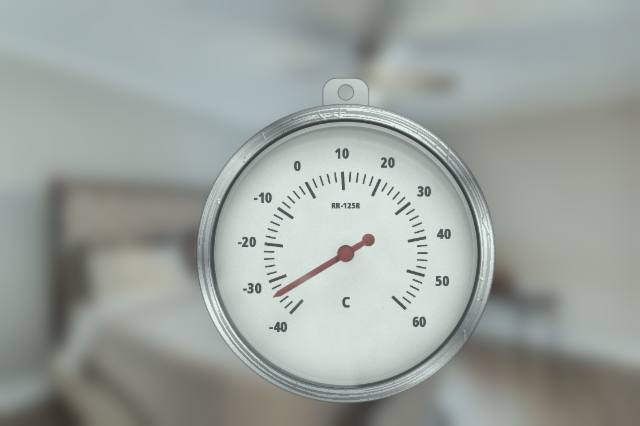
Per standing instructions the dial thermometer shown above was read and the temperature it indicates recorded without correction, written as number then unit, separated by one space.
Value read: -34 °C
